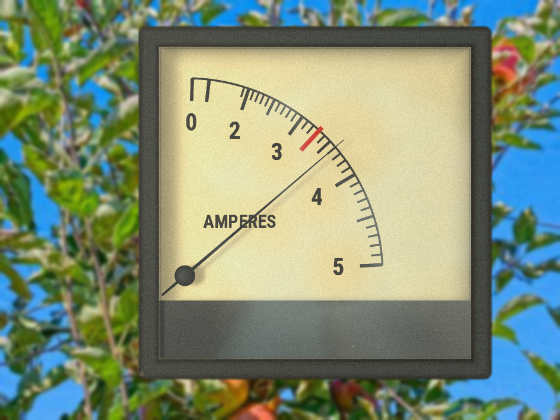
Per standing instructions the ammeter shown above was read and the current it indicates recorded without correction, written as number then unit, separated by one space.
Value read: 3.6 A
